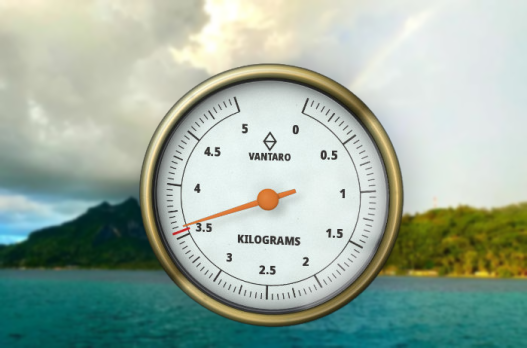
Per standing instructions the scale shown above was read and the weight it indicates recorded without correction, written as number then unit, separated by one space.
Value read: 3.6 kg
